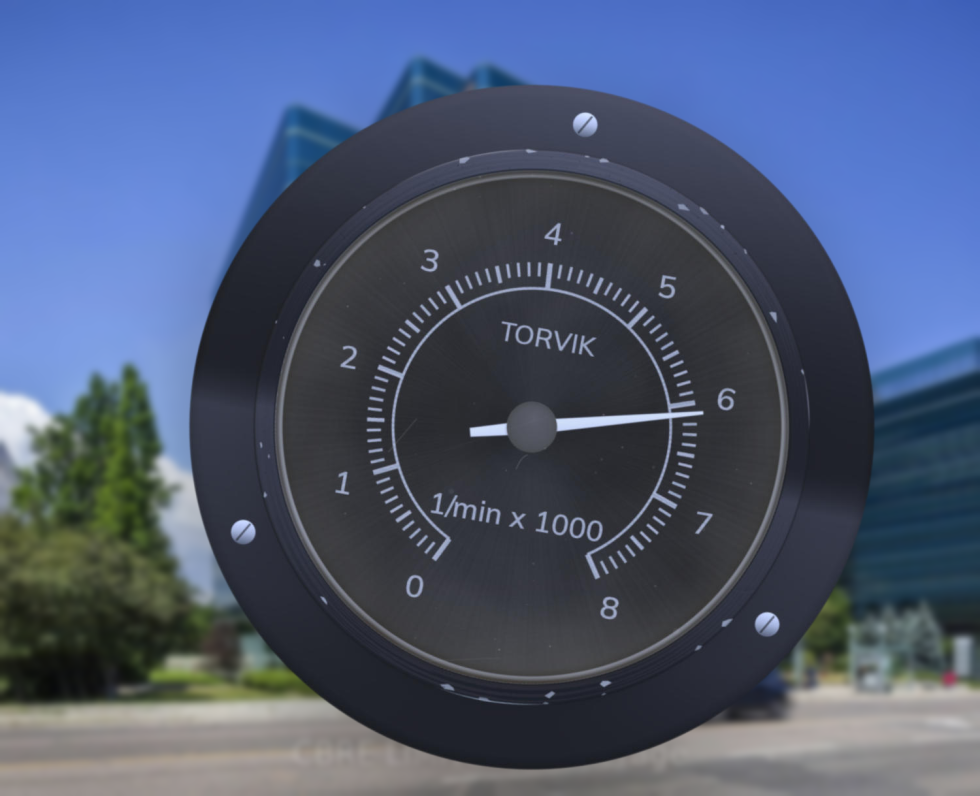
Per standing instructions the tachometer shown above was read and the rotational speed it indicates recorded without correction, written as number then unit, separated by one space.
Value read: 6100 rpm
